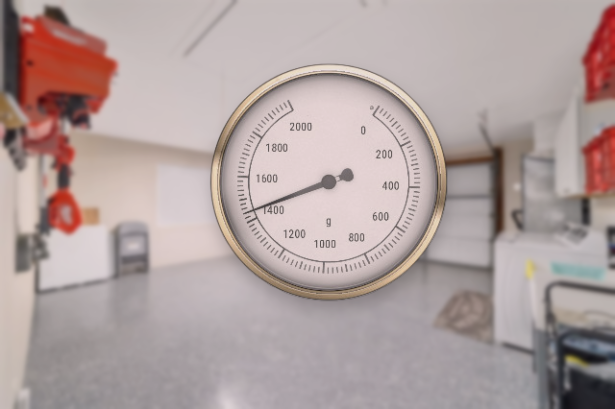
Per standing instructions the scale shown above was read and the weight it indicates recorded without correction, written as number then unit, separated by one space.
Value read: 1440 g
